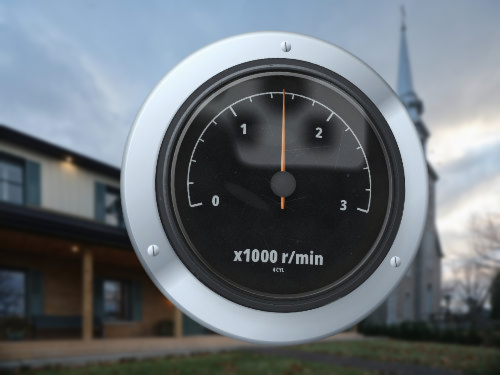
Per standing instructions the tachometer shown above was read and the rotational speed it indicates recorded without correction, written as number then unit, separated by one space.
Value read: 1500 rpm
